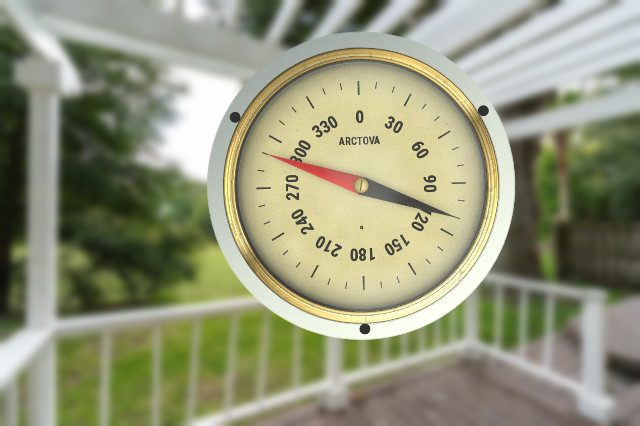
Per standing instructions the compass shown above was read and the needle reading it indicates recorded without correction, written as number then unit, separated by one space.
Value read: 290 °
